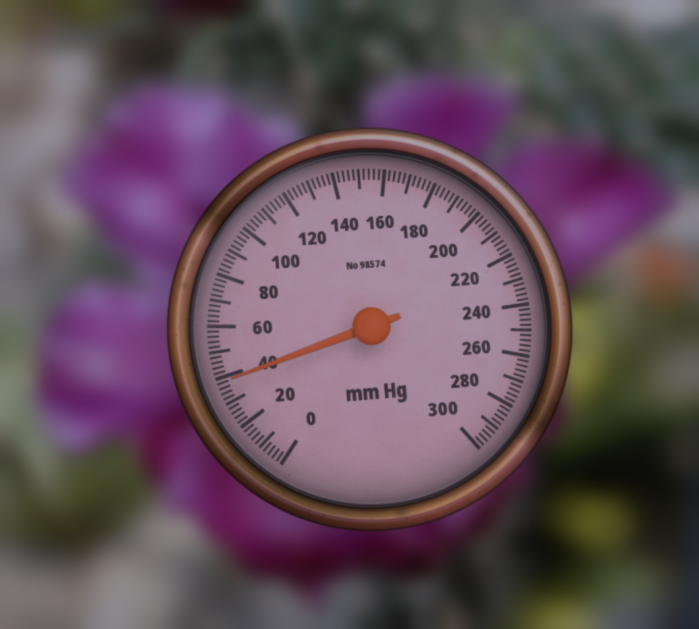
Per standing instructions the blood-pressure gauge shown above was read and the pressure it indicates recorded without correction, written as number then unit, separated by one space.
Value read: 38 mmHg
